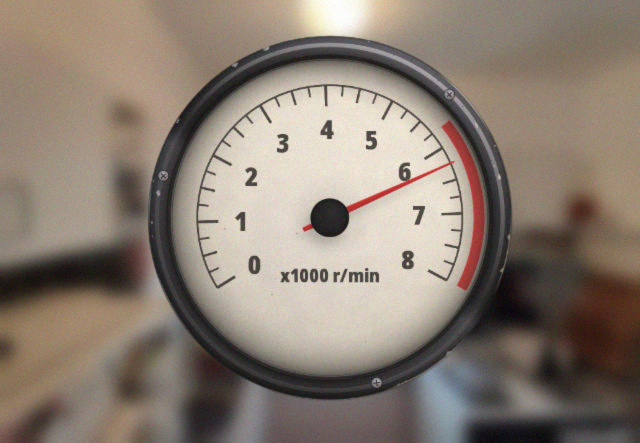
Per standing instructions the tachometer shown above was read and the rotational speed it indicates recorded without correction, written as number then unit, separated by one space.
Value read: 6250 rpm
